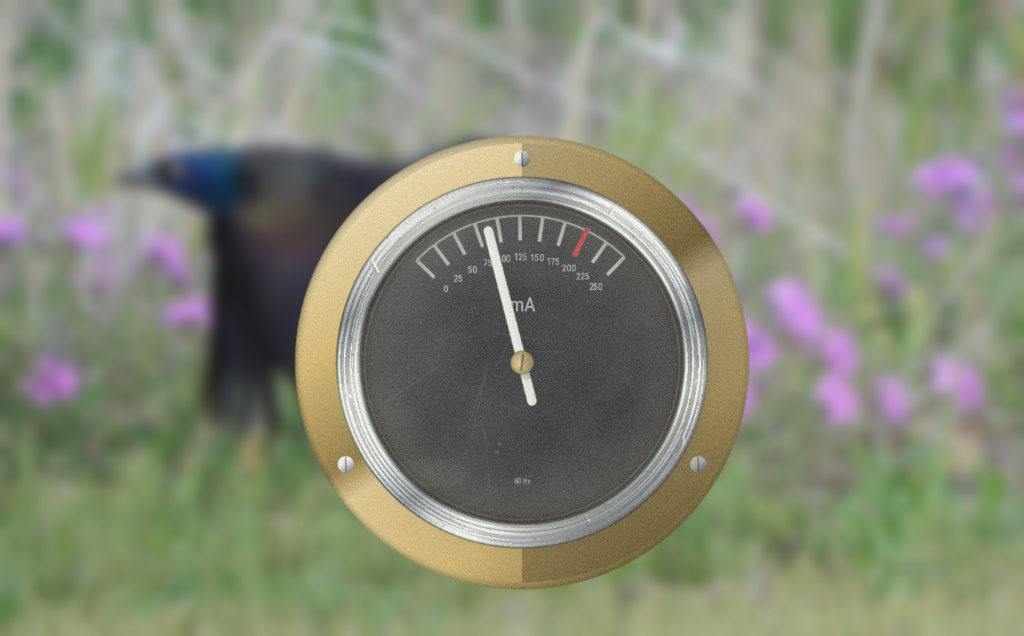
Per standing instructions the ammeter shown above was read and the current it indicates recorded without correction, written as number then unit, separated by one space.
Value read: 87.5 mA
